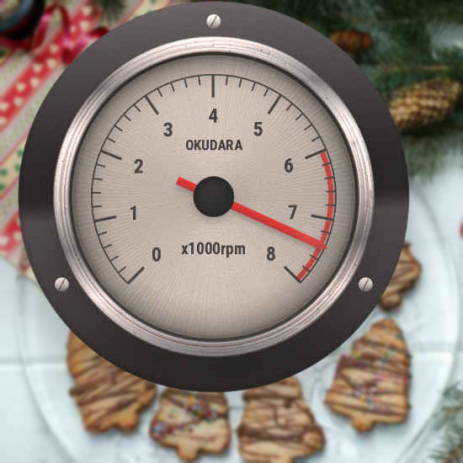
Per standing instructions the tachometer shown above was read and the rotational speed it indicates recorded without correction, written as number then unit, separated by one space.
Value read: 7400 rpm
